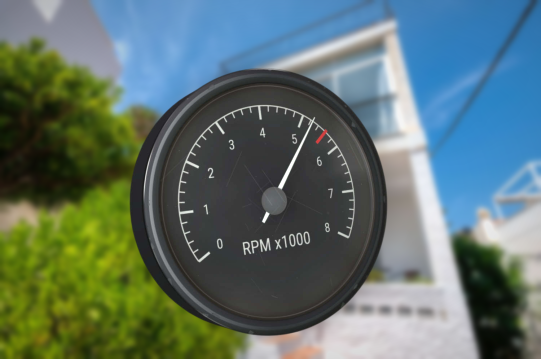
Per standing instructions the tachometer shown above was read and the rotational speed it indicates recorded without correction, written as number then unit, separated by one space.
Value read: 5200 rpm
